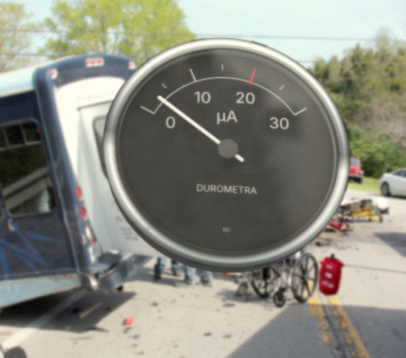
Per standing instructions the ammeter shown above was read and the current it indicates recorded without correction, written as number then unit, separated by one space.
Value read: 2.5 µA
